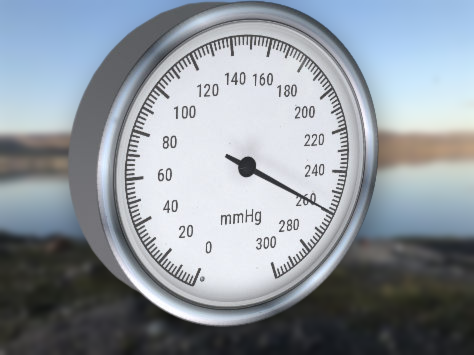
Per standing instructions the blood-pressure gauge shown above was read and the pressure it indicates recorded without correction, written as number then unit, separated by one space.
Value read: 260 mmHg
